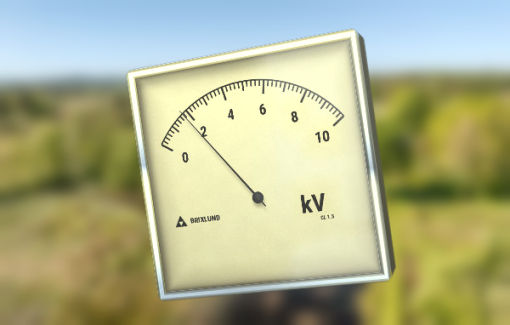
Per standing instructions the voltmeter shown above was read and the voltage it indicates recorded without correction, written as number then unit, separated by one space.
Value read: 1.8 kV
